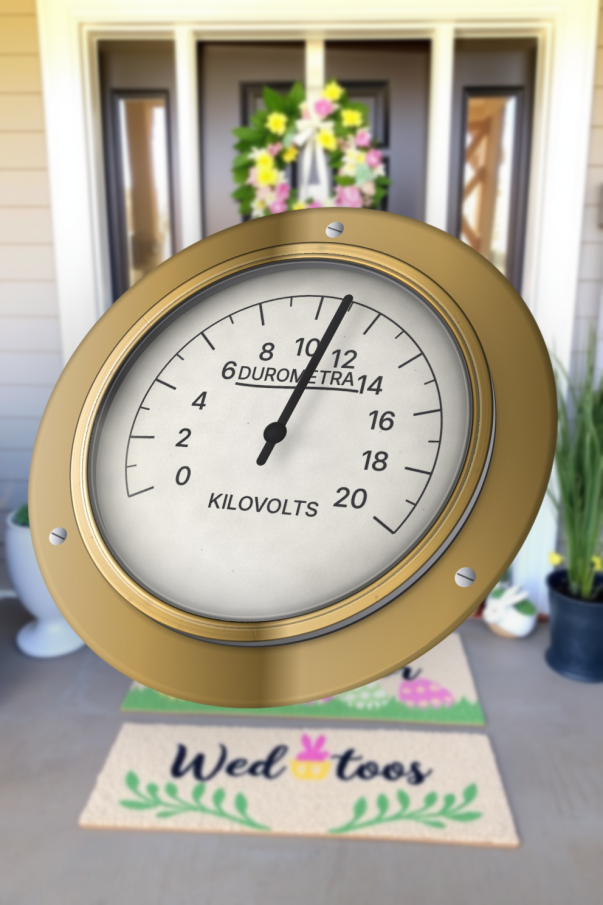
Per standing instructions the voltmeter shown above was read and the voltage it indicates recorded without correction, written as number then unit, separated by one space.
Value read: 11 kV
